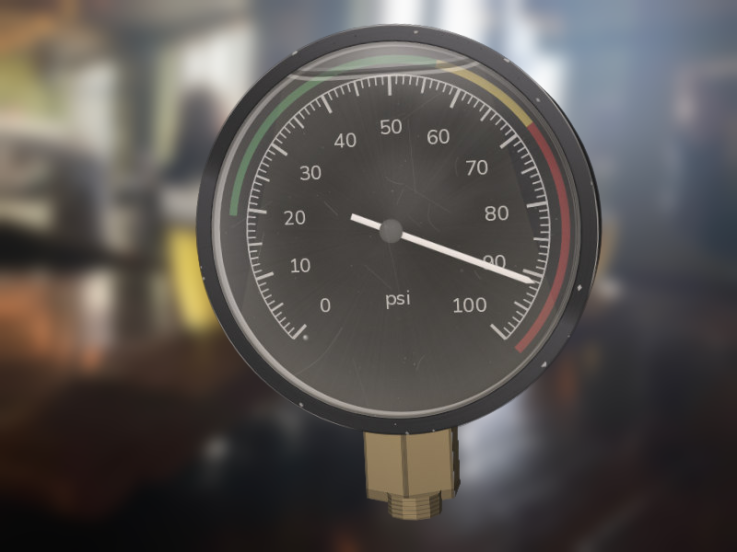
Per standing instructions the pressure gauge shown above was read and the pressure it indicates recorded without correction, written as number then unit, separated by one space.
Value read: 91 psi
